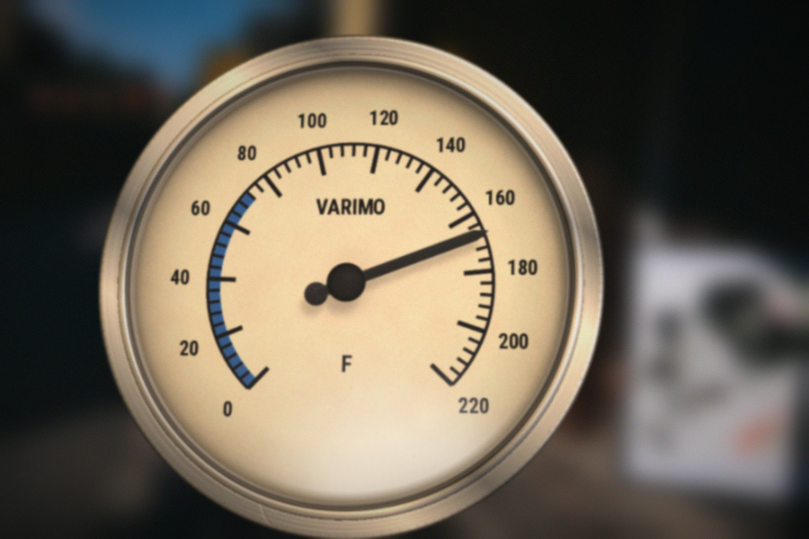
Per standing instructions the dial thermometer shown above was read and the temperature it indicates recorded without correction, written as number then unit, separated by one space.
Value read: 168 °F
